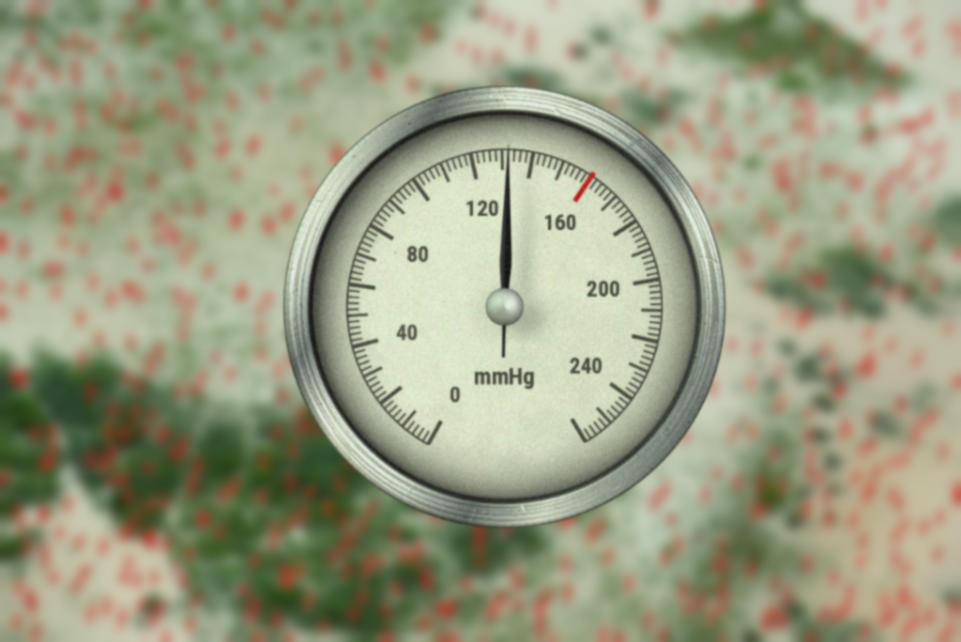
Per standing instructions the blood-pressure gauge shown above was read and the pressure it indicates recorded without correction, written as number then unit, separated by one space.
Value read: 132 mmHg
